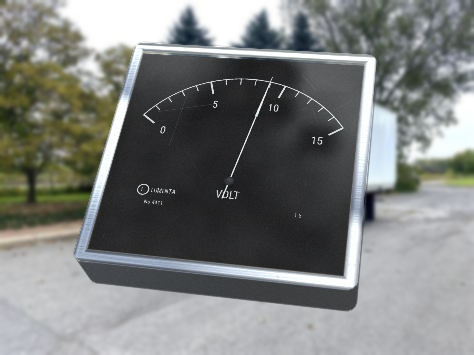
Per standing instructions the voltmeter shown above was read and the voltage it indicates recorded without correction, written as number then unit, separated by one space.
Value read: 9 V
